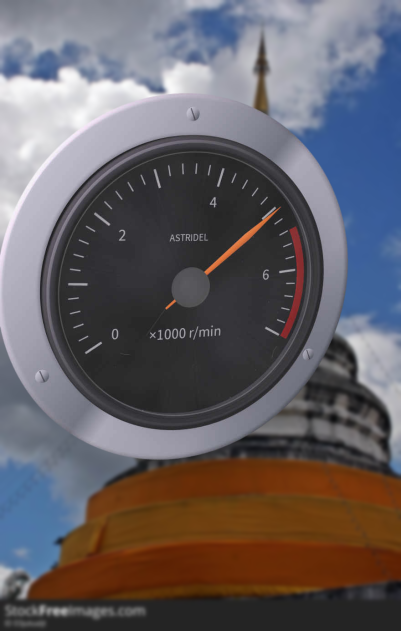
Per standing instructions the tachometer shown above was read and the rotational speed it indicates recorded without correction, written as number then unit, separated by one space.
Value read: 5000 rpm
